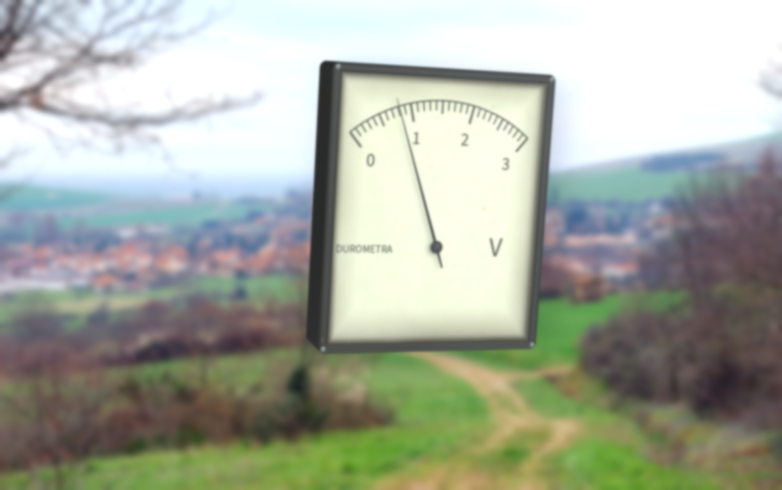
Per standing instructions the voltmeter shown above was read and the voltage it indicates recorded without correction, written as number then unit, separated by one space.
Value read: 0.8 V
